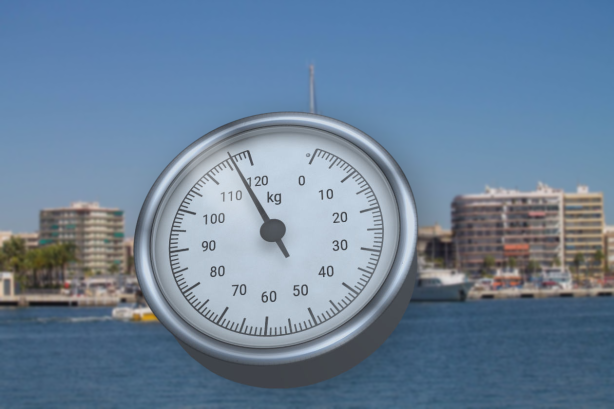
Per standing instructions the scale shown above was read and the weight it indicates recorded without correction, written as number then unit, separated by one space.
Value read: 116 kg
